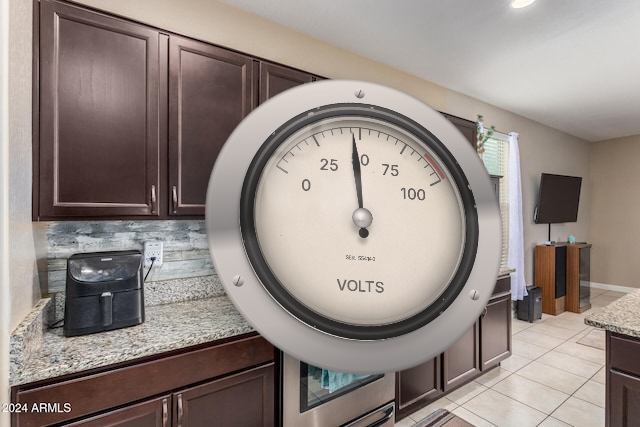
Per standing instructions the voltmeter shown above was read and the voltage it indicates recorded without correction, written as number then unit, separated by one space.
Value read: 45 V
